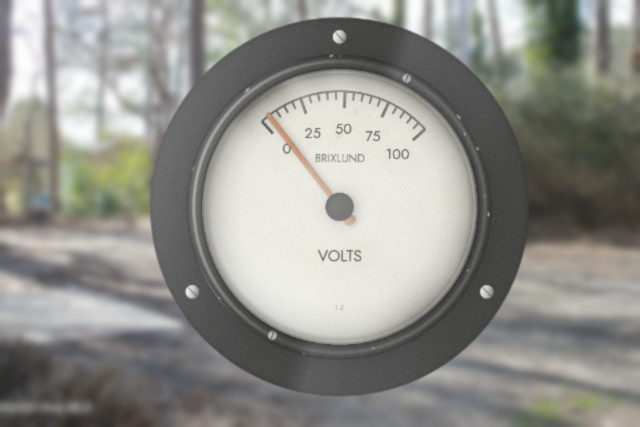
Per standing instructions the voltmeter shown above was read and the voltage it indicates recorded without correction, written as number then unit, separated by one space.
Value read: 5 V
